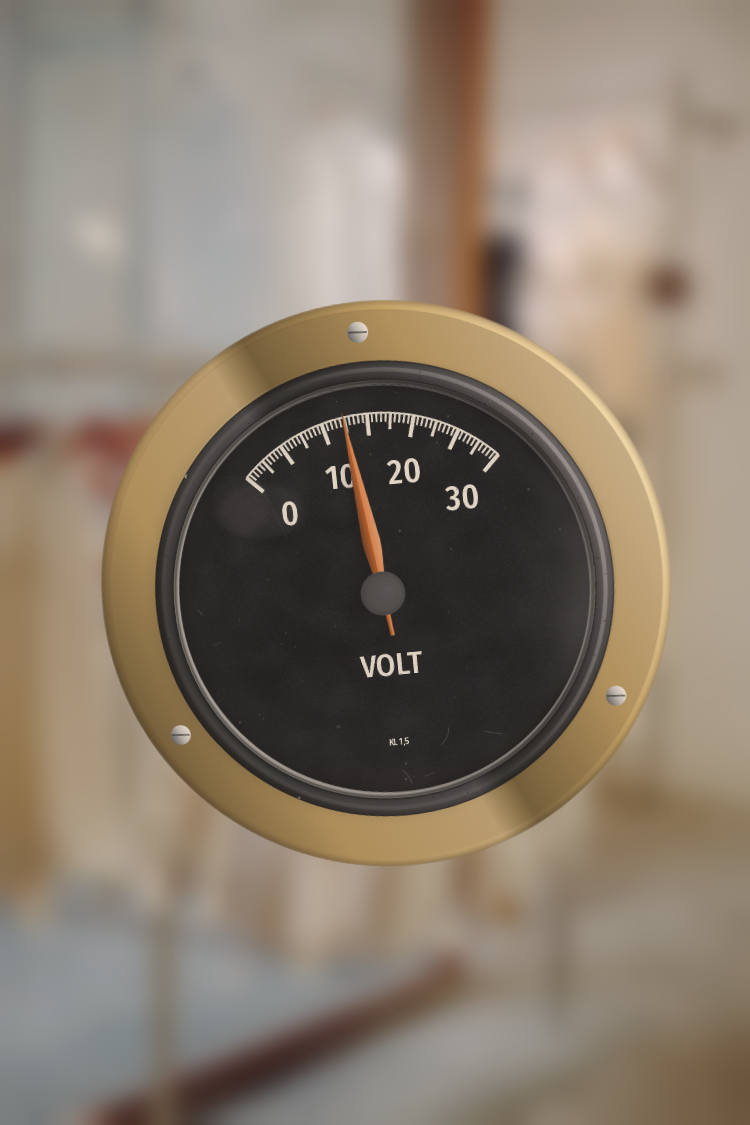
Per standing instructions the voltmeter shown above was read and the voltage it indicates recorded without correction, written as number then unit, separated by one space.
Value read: 12.5 V
